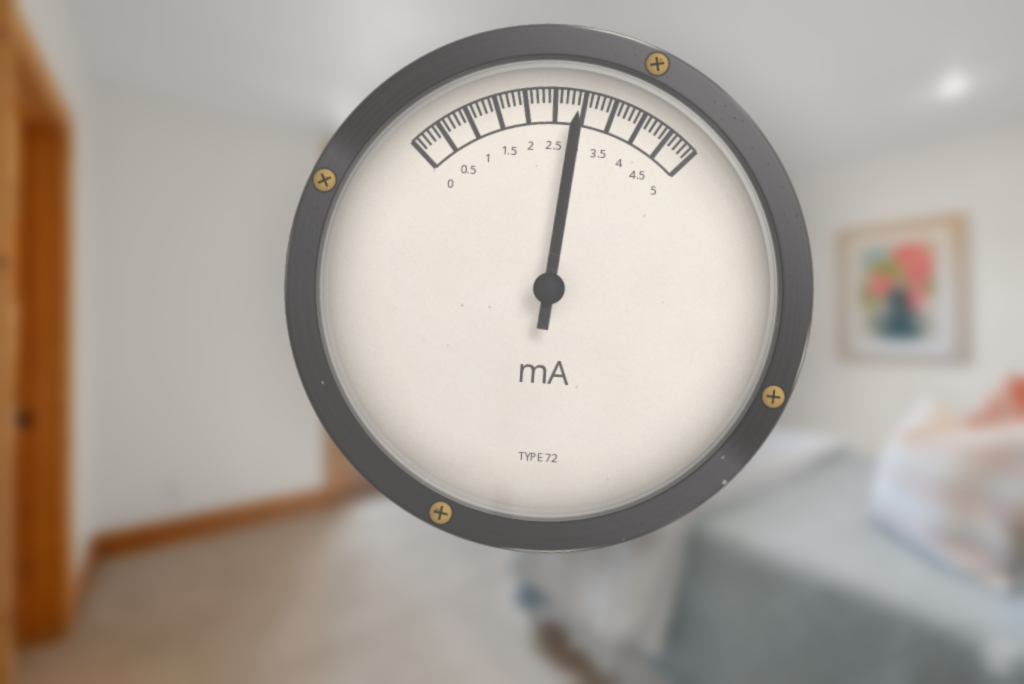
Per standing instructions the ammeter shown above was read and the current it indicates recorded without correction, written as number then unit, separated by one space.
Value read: 2.9 mA
